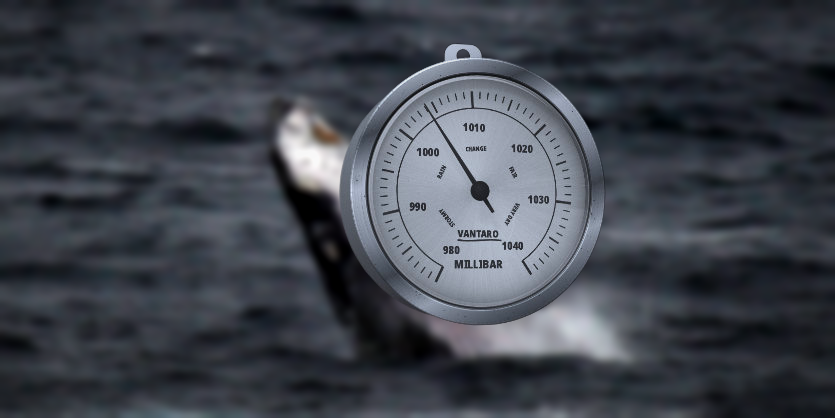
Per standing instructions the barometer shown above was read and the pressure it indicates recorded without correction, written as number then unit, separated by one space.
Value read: 1004 mbar
